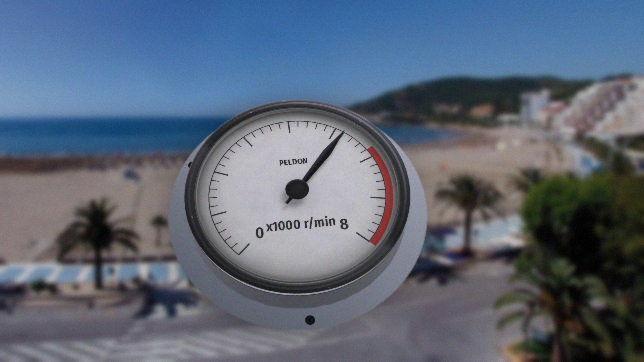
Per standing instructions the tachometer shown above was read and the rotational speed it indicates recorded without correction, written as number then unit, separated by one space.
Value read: 5200 rpm
